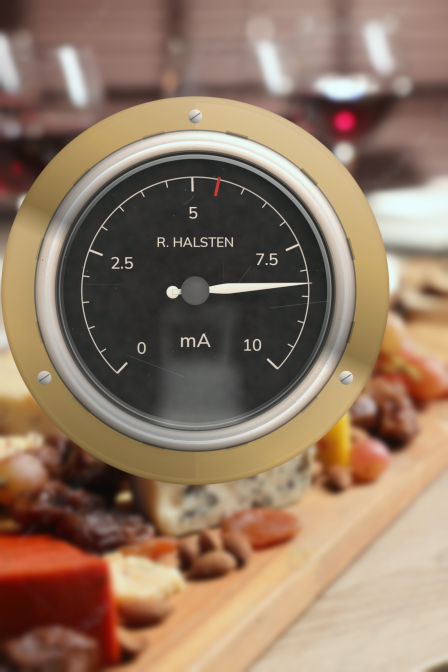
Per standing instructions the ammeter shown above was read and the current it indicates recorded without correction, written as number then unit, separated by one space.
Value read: 8.25 mA
